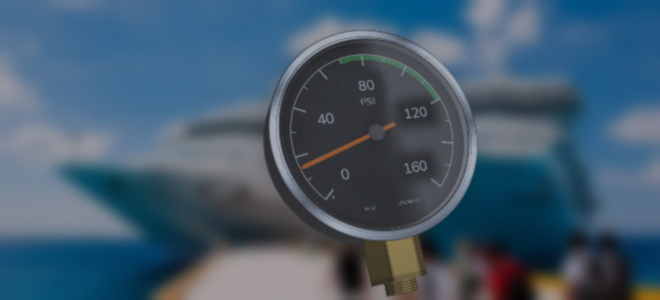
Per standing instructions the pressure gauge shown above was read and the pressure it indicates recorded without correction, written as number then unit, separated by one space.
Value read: 15 psi
